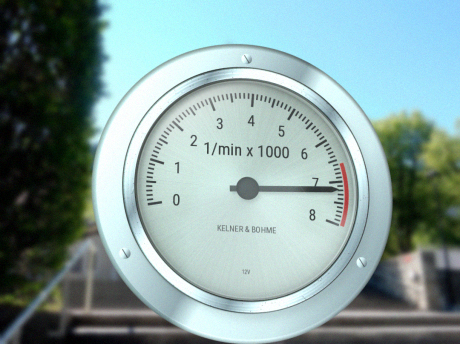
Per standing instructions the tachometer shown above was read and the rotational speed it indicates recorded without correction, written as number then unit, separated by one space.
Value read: 7200 rpm
